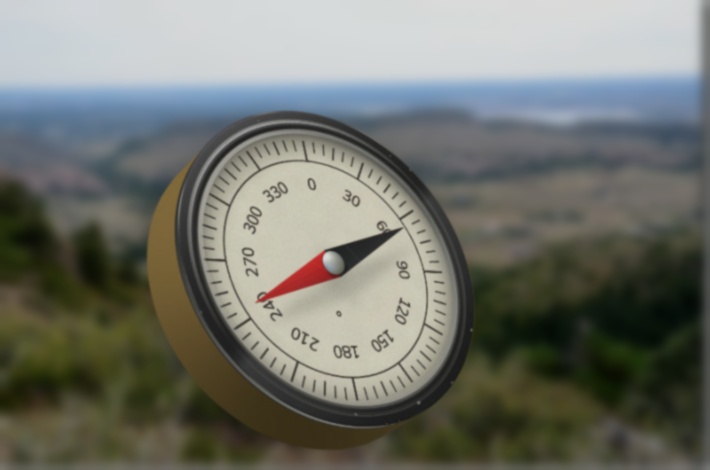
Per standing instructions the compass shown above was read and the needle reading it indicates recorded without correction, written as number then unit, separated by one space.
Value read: 245 °
